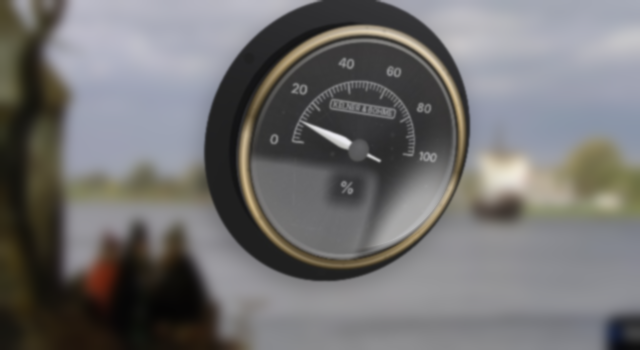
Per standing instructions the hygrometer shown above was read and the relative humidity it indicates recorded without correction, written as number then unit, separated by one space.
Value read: 10 %
